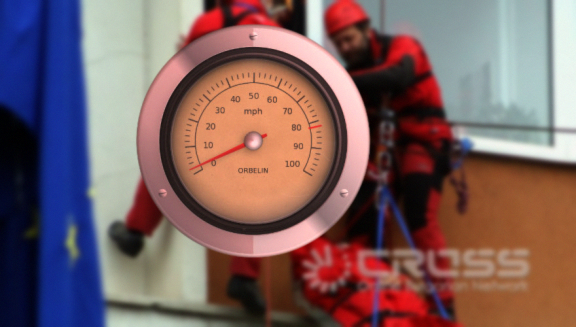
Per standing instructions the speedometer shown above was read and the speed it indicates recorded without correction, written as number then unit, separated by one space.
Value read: 2 mph
